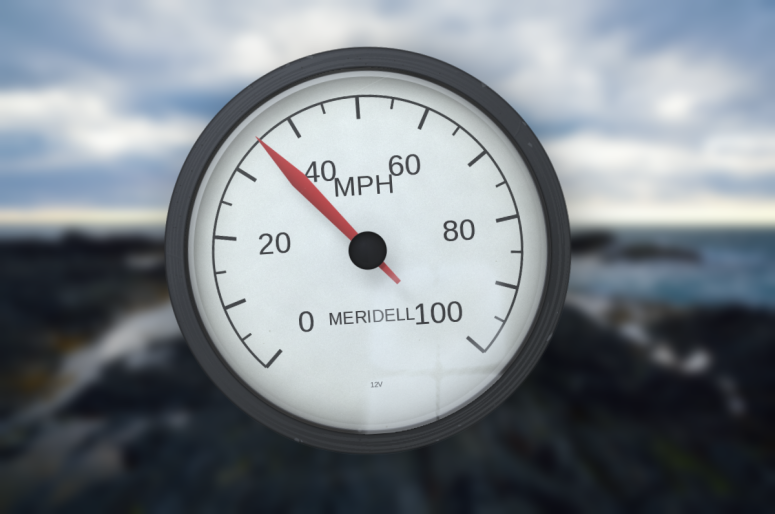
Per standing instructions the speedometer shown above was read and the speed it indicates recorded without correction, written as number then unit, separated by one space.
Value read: 35 mph
